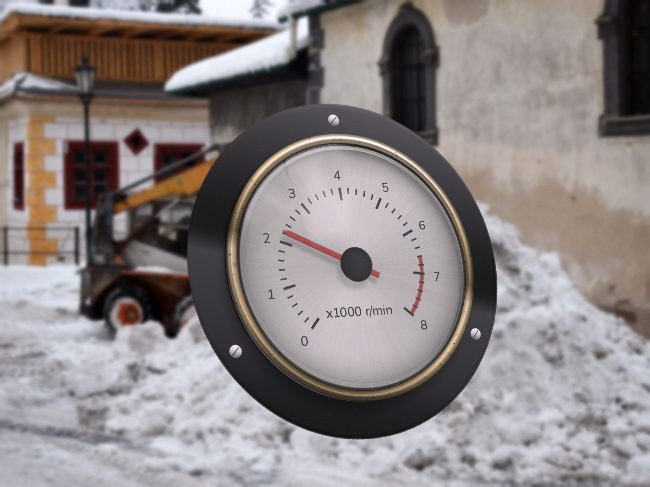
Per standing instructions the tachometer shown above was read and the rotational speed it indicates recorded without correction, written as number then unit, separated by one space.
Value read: 2200 rpm
